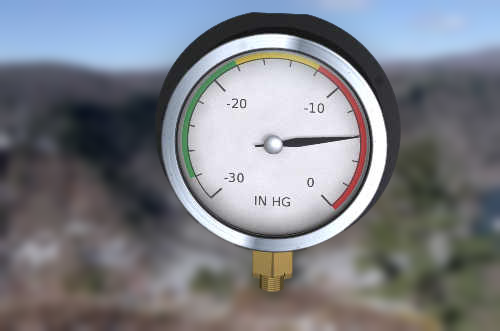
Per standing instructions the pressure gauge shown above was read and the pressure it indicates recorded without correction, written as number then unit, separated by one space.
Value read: -6 inHg
